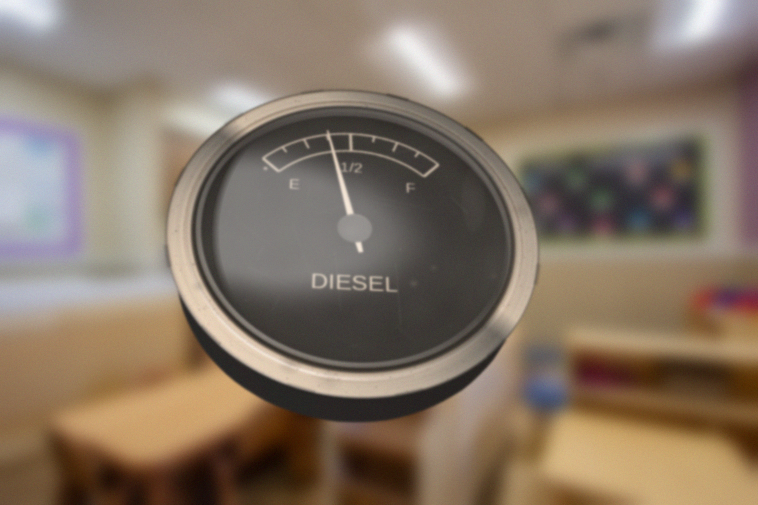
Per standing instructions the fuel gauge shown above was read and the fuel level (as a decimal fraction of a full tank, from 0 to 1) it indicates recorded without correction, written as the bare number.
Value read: 0.375
